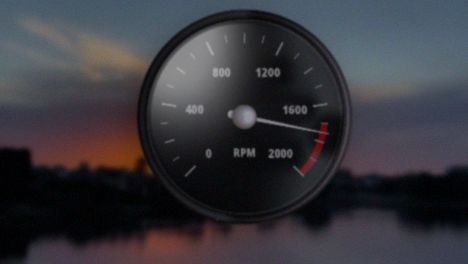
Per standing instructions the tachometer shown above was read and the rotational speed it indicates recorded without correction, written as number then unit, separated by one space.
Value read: 1750 rpm
